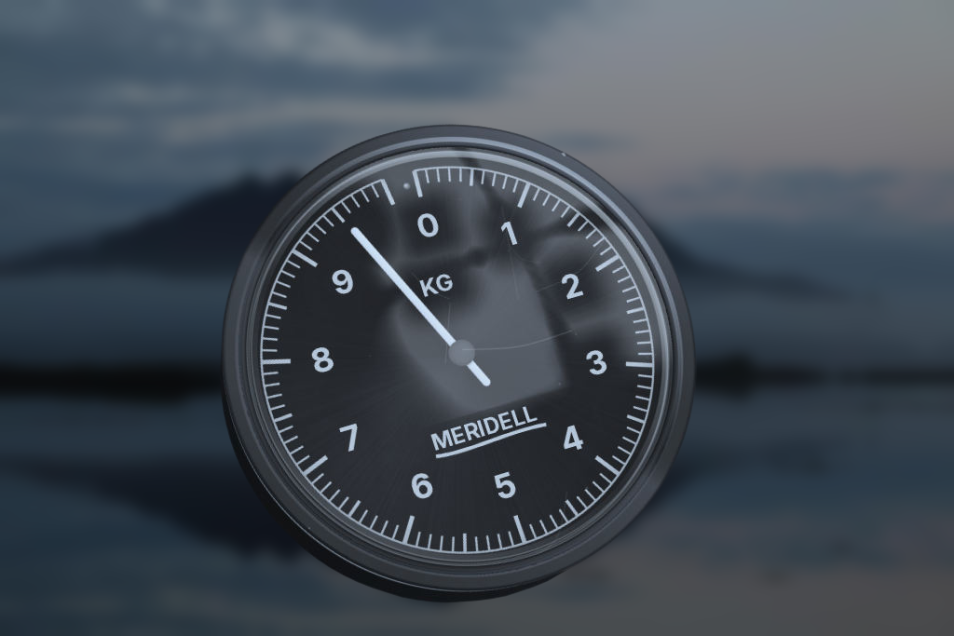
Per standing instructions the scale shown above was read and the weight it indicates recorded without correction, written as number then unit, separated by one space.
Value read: 9.5 kg
